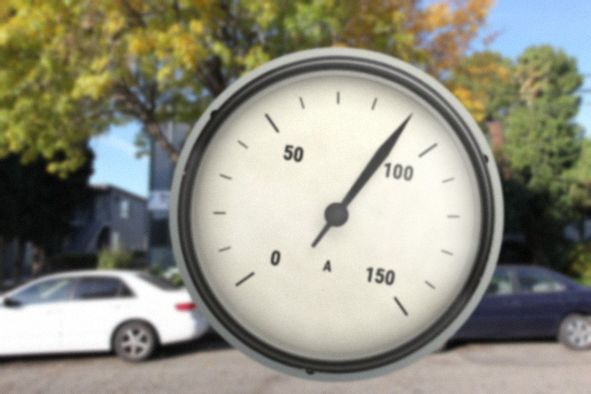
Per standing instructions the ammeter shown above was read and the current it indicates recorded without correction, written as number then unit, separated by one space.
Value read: 90 A
